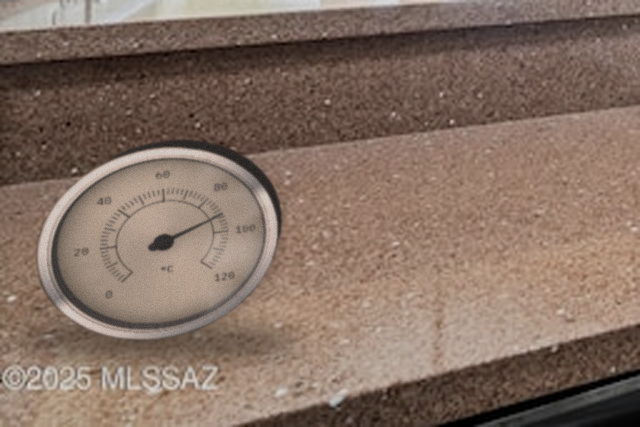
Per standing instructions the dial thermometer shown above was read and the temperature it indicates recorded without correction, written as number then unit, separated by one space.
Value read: 90 °C
